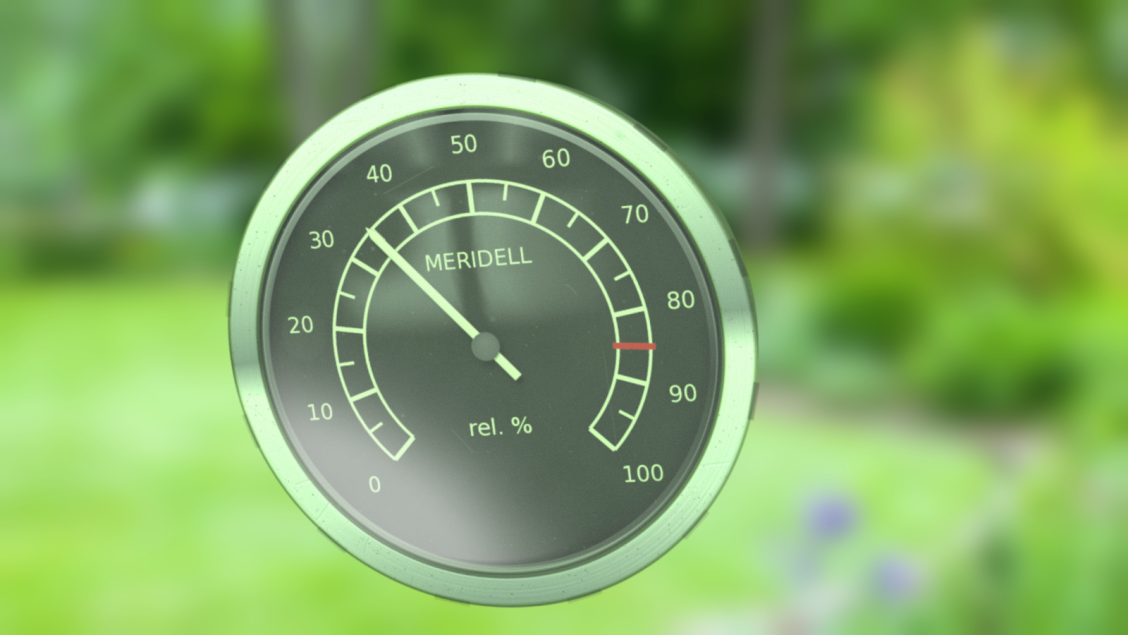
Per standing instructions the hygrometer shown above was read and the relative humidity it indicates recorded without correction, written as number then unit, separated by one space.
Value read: 35 %
